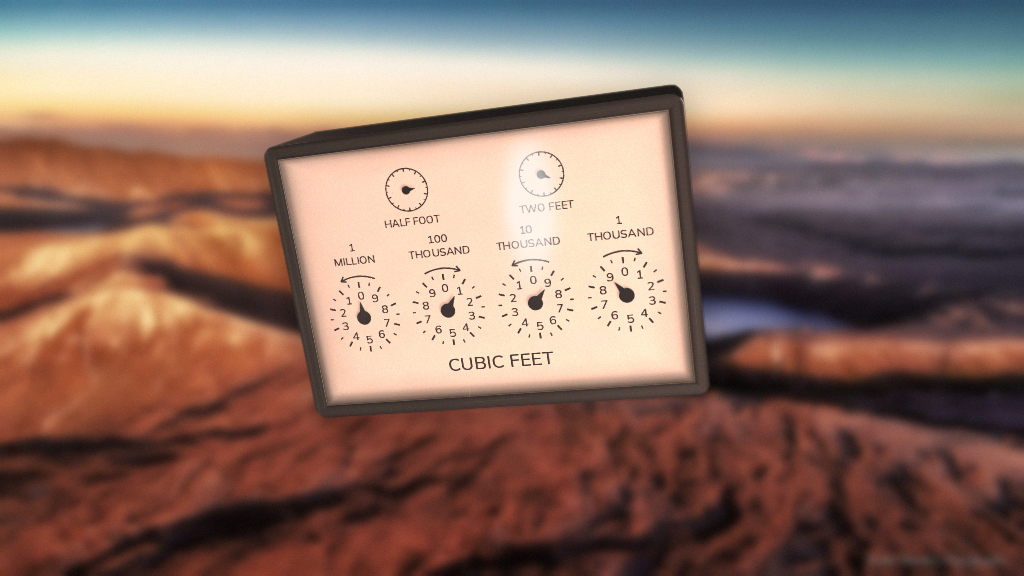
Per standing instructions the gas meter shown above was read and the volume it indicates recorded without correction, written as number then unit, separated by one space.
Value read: 8900 ft³
